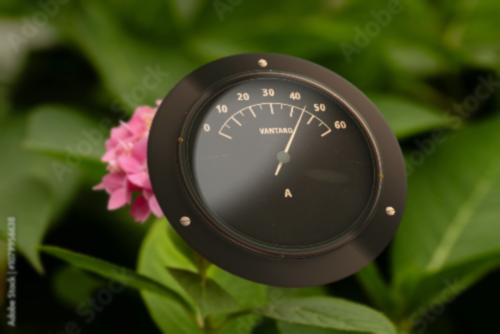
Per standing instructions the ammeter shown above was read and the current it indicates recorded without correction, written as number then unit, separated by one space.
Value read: 45 A
